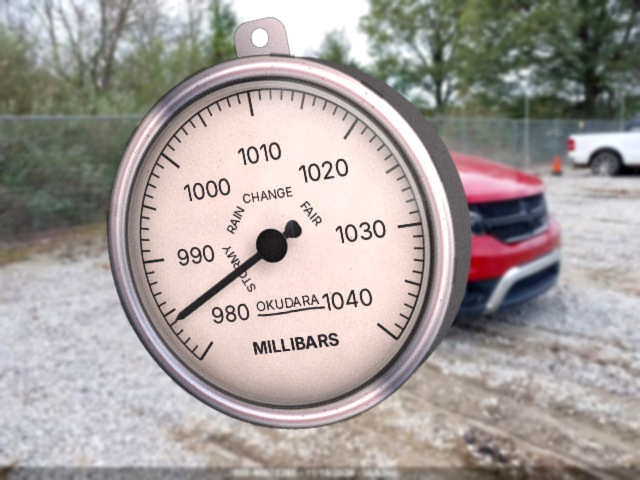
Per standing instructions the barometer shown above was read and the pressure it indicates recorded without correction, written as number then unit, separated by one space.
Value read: 984 mbar
